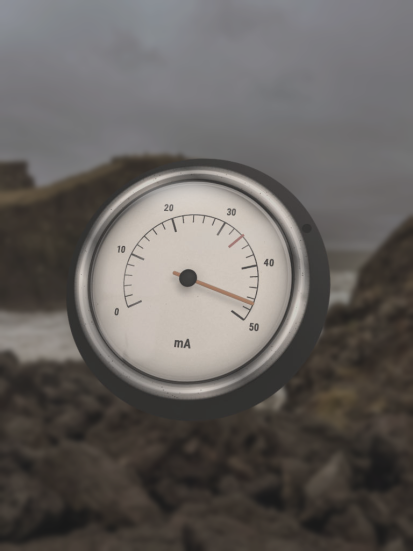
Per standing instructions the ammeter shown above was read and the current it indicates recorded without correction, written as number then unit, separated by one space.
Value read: 47 mA
